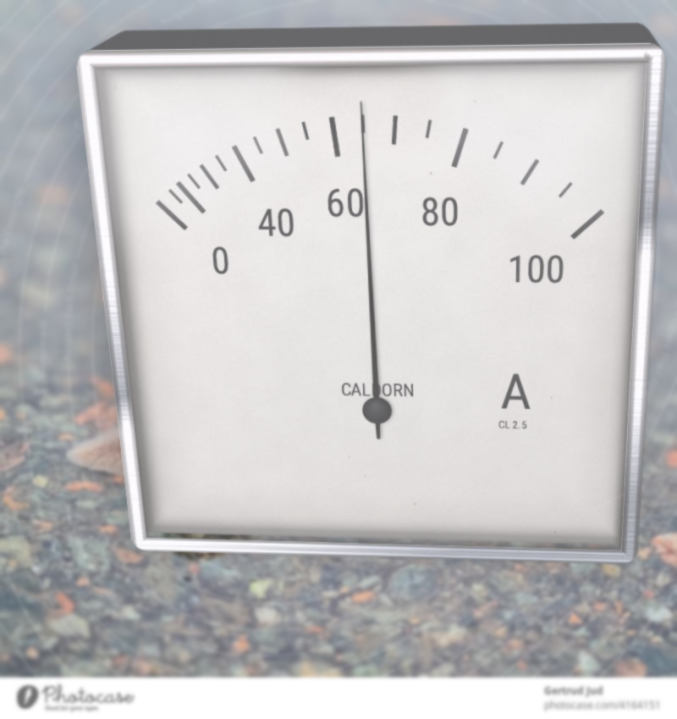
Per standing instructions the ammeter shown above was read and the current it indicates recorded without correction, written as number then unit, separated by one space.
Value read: 65 A
